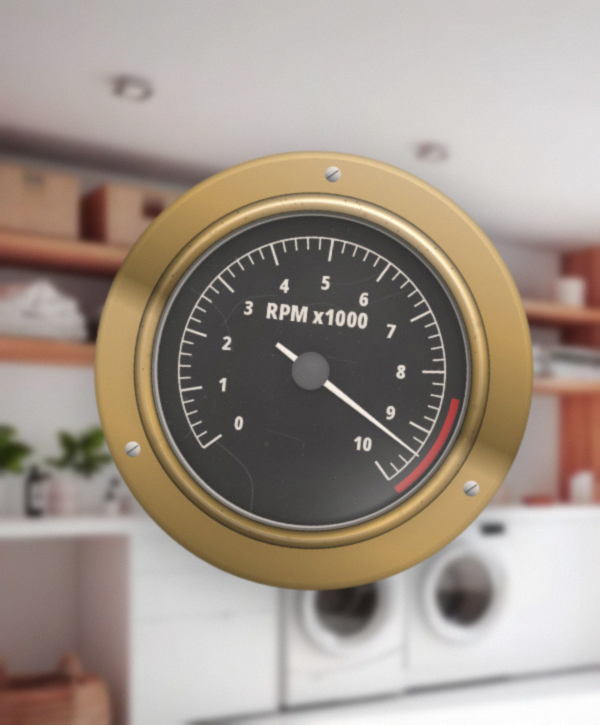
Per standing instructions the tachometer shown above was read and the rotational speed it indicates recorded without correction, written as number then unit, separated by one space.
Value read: 9400 rpm
